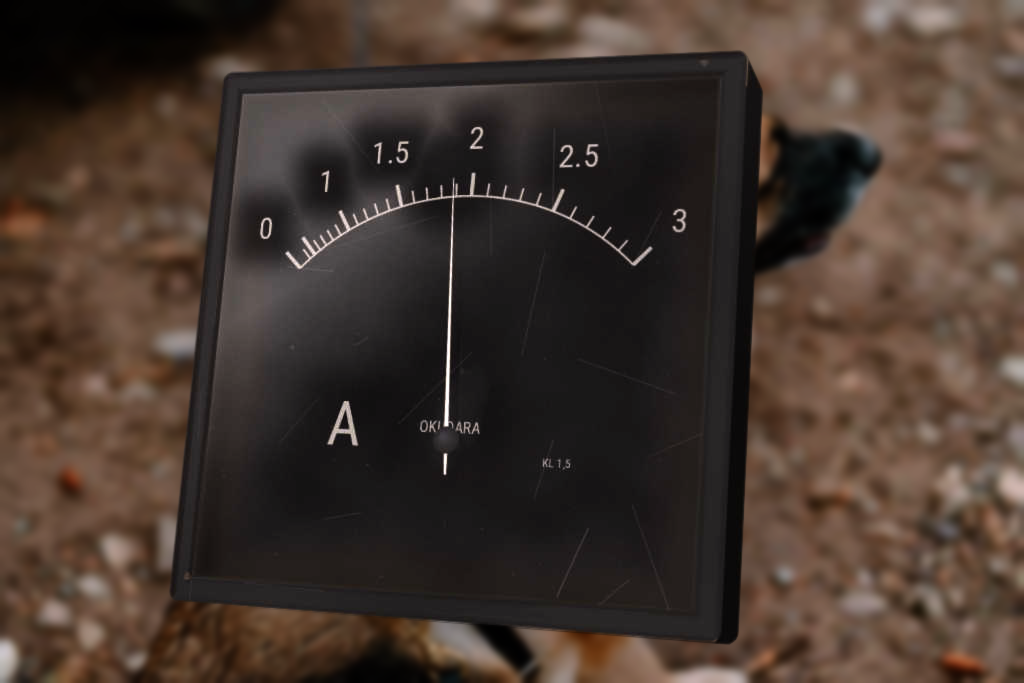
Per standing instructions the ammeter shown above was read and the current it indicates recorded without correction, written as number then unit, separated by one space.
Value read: 1.9 A
